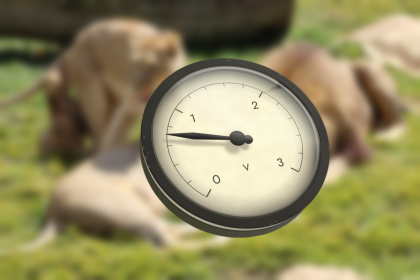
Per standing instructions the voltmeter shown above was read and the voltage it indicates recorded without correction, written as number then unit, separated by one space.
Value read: 0.7 V
